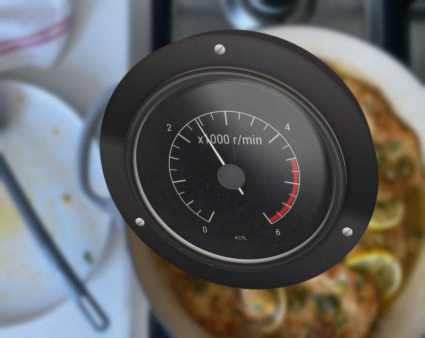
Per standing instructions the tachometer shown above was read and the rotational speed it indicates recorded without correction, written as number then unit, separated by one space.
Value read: 2500 rpm
